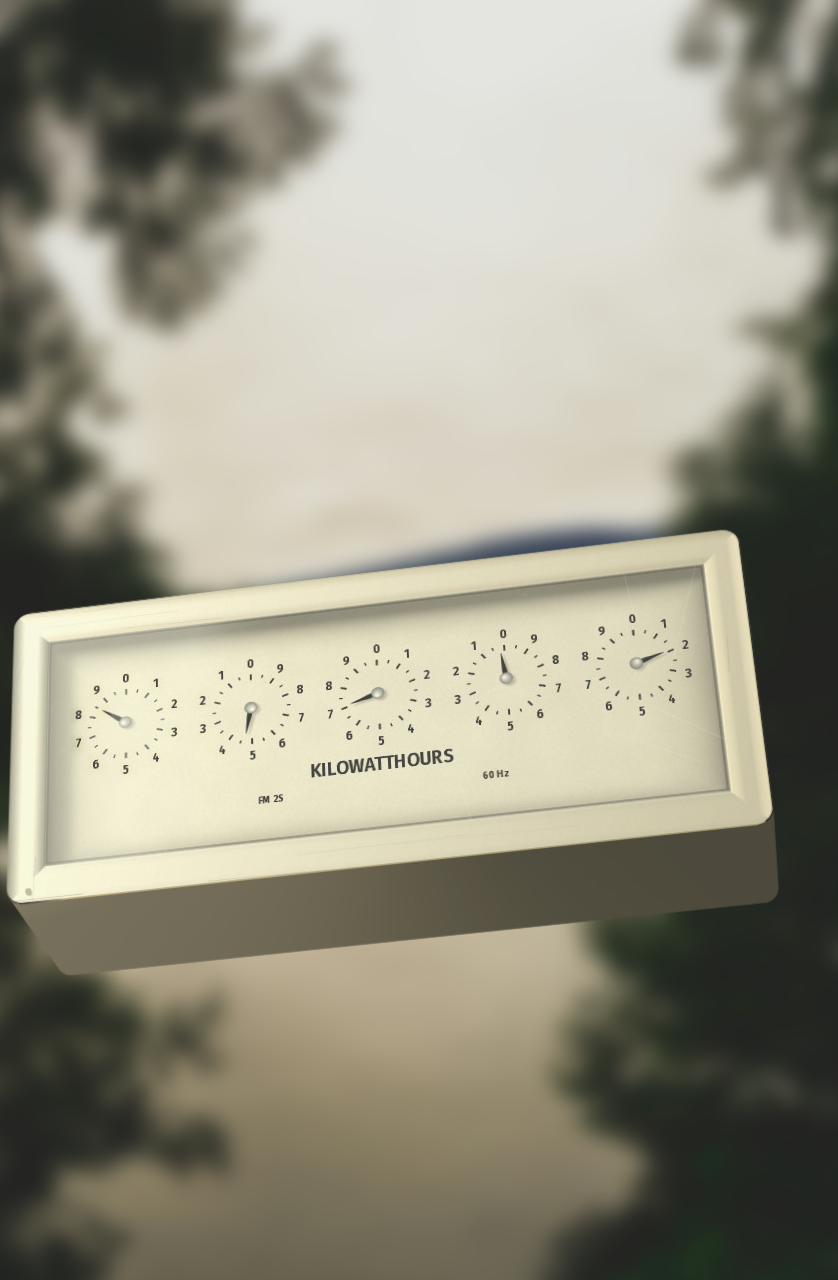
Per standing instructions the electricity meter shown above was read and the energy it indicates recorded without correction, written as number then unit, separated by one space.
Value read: 84702 kWh
